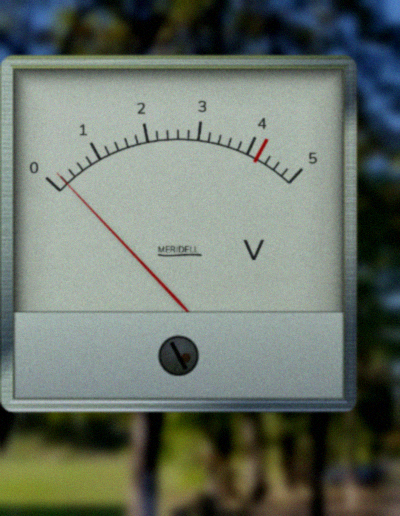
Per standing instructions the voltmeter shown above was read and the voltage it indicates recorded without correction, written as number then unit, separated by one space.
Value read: 0.2 V
